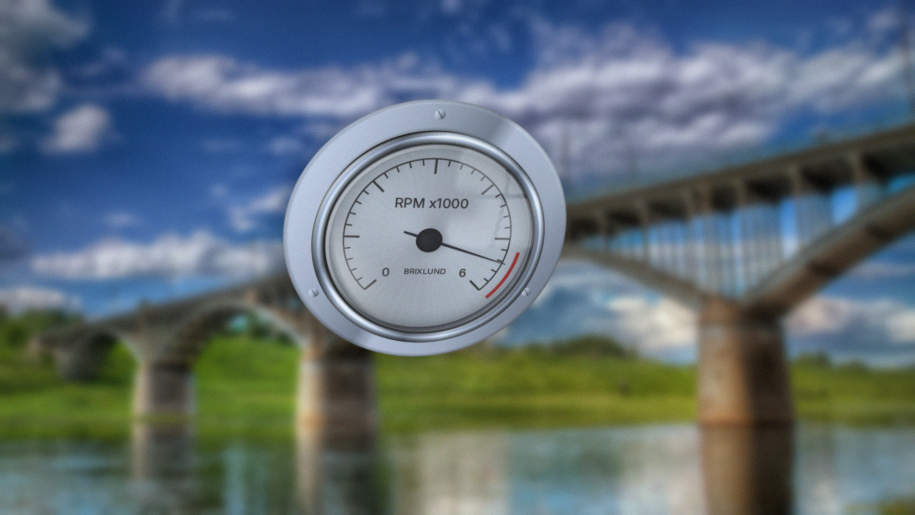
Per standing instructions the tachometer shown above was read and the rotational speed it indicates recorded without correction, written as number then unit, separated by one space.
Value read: 5400 rpm
